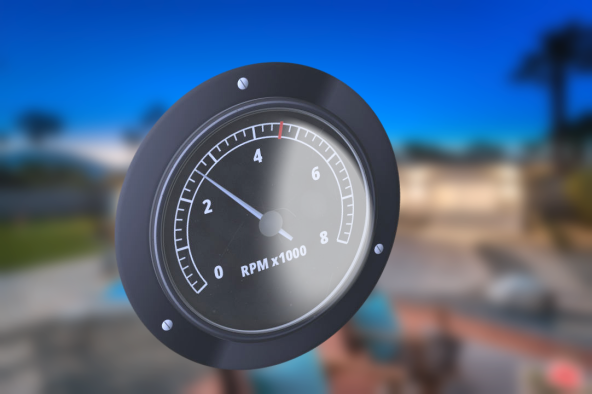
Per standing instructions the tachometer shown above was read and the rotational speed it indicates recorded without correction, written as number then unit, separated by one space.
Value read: 2600 rpm
